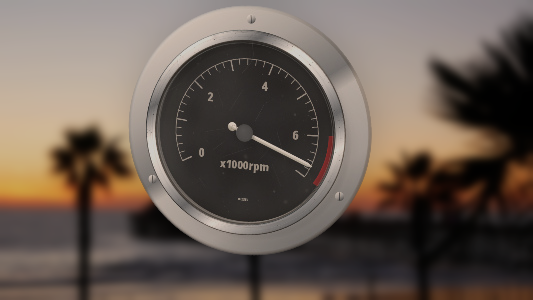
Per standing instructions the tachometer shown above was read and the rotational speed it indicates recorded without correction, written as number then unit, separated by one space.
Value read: 6700 rpm
